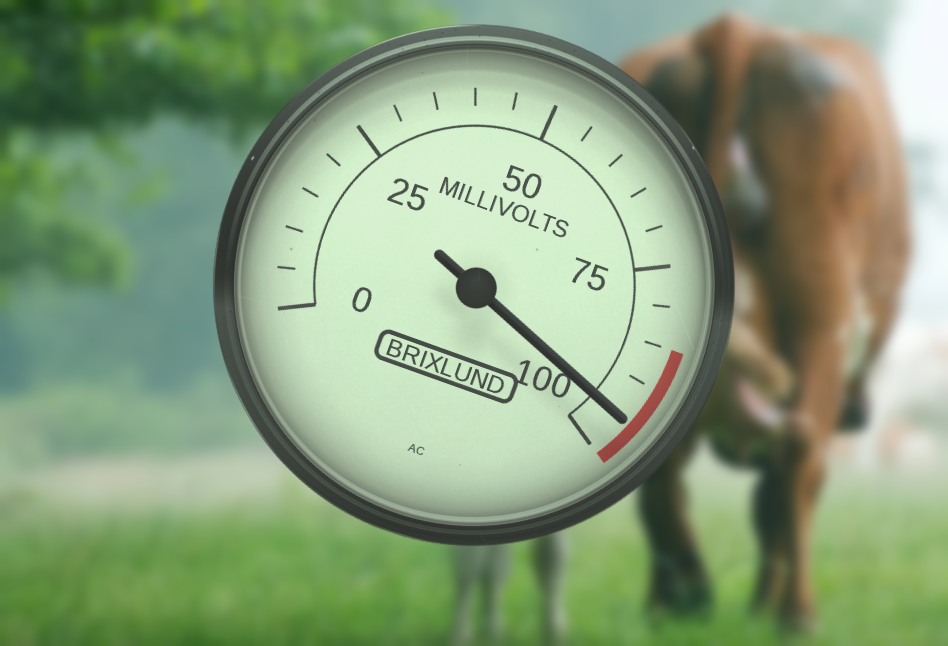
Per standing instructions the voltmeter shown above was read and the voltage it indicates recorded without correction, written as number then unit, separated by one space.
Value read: 95 mV
